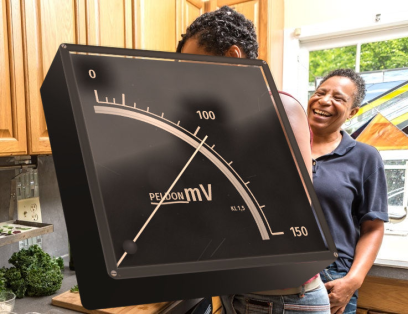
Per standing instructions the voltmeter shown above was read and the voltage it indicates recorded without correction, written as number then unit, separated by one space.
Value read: 105 mV
